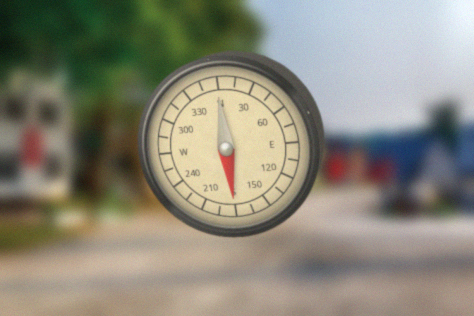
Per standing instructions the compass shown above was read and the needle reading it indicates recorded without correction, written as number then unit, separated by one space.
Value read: 180 °
